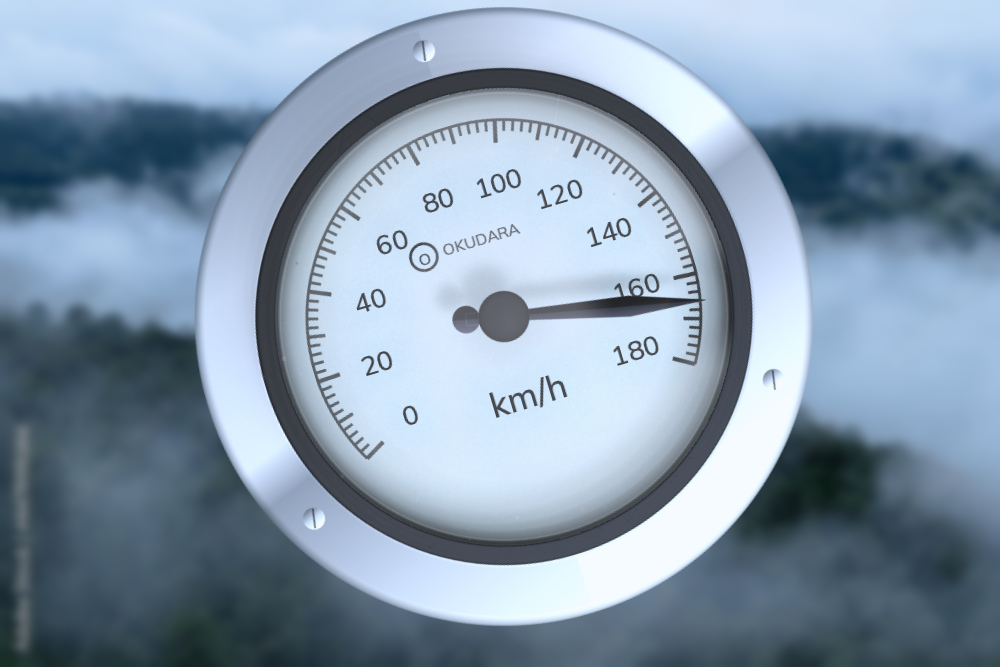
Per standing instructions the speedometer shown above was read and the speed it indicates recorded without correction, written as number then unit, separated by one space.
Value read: 166 km/h
